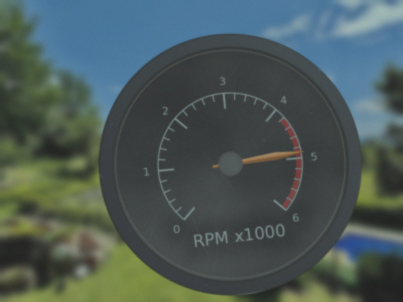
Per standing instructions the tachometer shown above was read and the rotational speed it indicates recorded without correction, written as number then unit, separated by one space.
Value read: 4900 rpm
